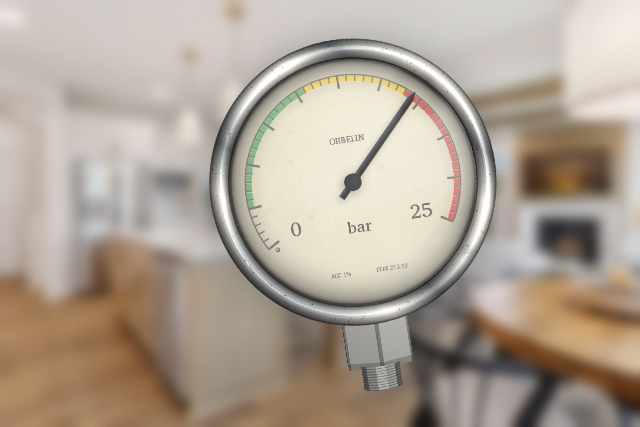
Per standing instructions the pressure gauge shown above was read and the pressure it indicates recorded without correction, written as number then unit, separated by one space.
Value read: 17 bar
